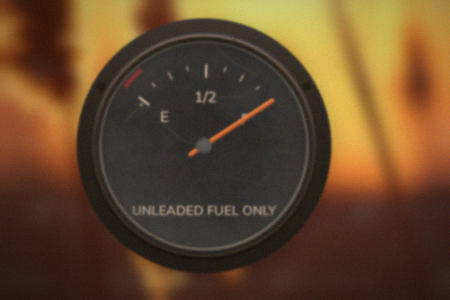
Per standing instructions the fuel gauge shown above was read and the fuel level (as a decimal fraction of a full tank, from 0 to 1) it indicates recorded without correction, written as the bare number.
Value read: 1
